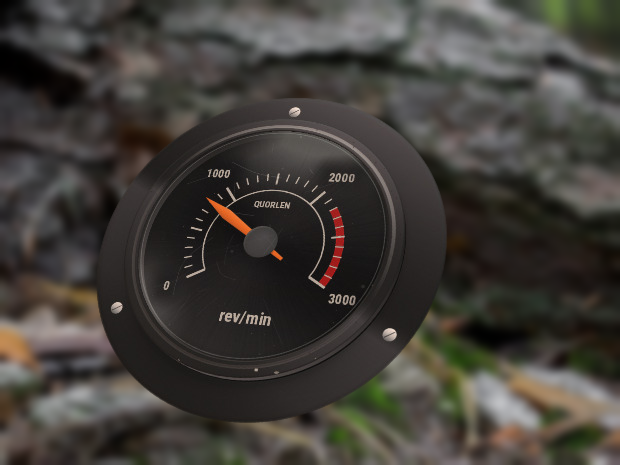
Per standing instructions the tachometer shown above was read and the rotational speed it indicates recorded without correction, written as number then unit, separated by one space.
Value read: 800 rpm
